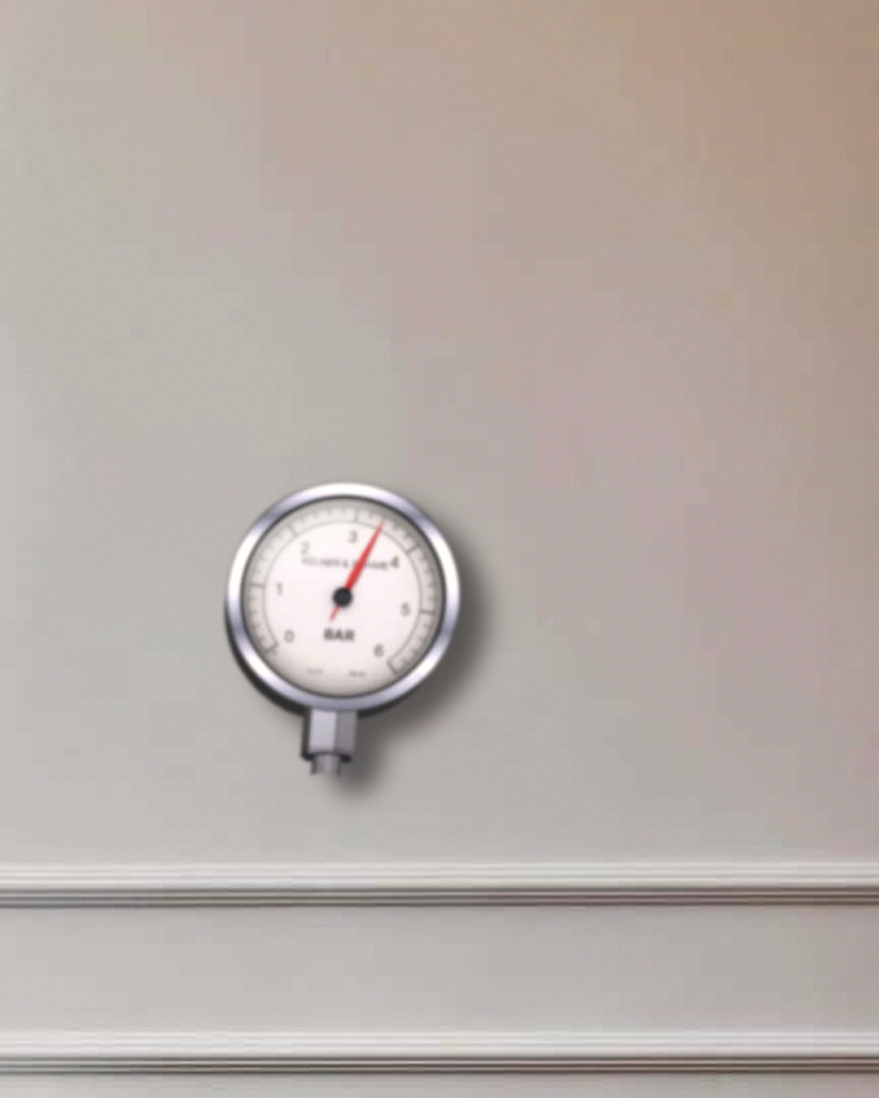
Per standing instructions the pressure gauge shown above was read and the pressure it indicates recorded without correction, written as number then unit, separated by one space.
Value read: 3.4 bar
